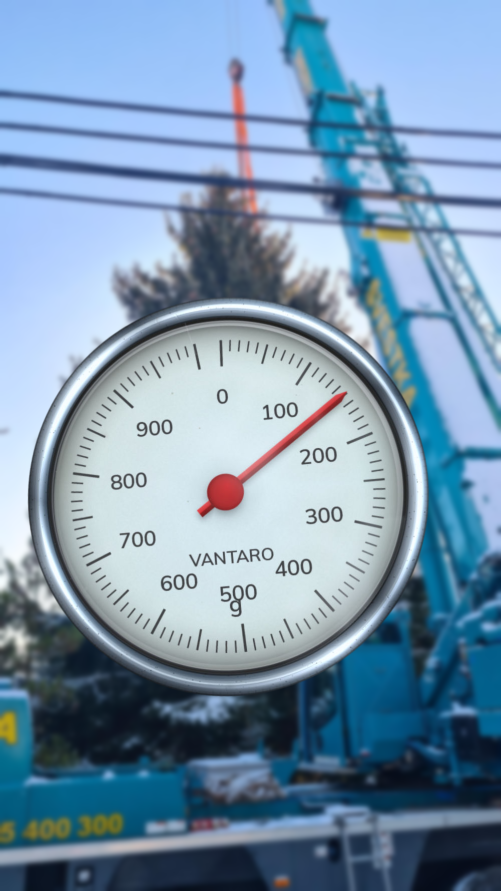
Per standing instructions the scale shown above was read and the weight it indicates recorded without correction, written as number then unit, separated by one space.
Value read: 150 g
